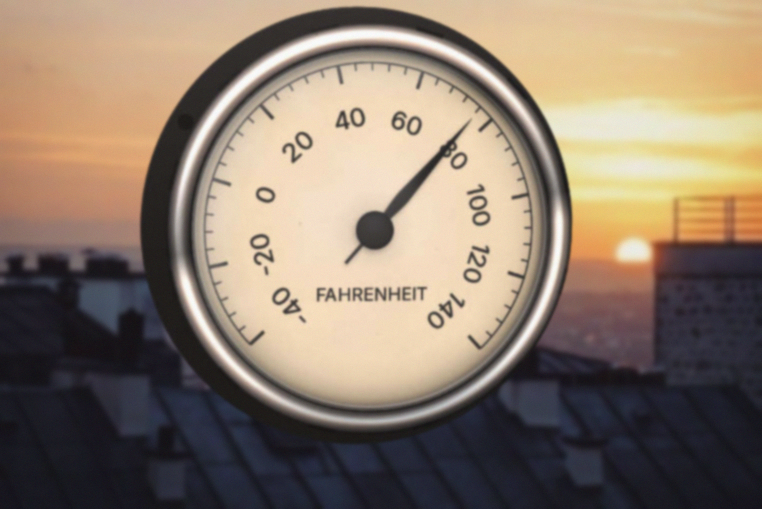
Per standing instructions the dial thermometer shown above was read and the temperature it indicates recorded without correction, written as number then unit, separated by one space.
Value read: 76 °F
